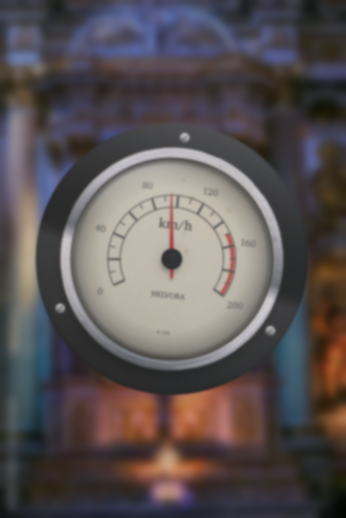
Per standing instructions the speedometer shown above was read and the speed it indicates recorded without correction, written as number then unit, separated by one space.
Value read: 95 km/h
